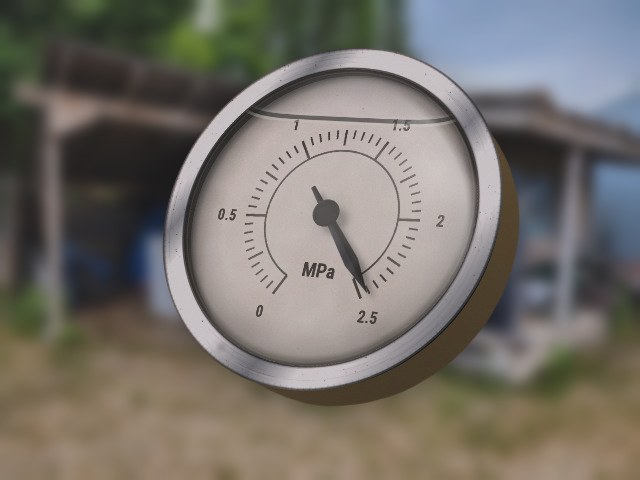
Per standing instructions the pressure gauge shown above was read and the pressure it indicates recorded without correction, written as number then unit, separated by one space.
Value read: 2.45 MPa
